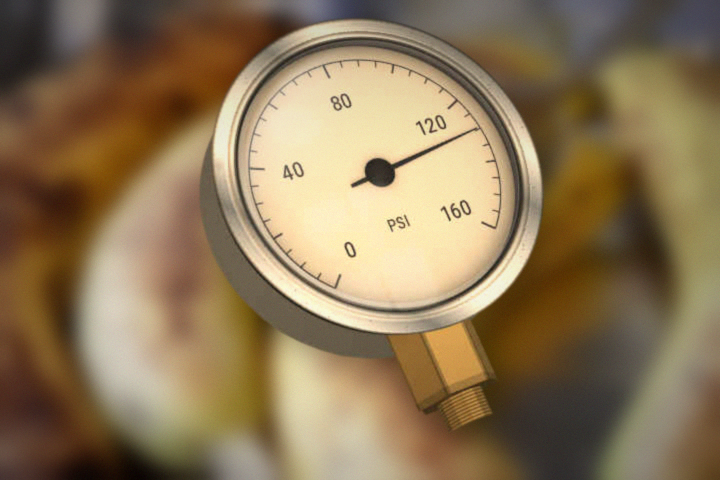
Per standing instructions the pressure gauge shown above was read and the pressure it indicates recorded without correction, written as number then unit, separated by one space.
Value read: 130 psi
